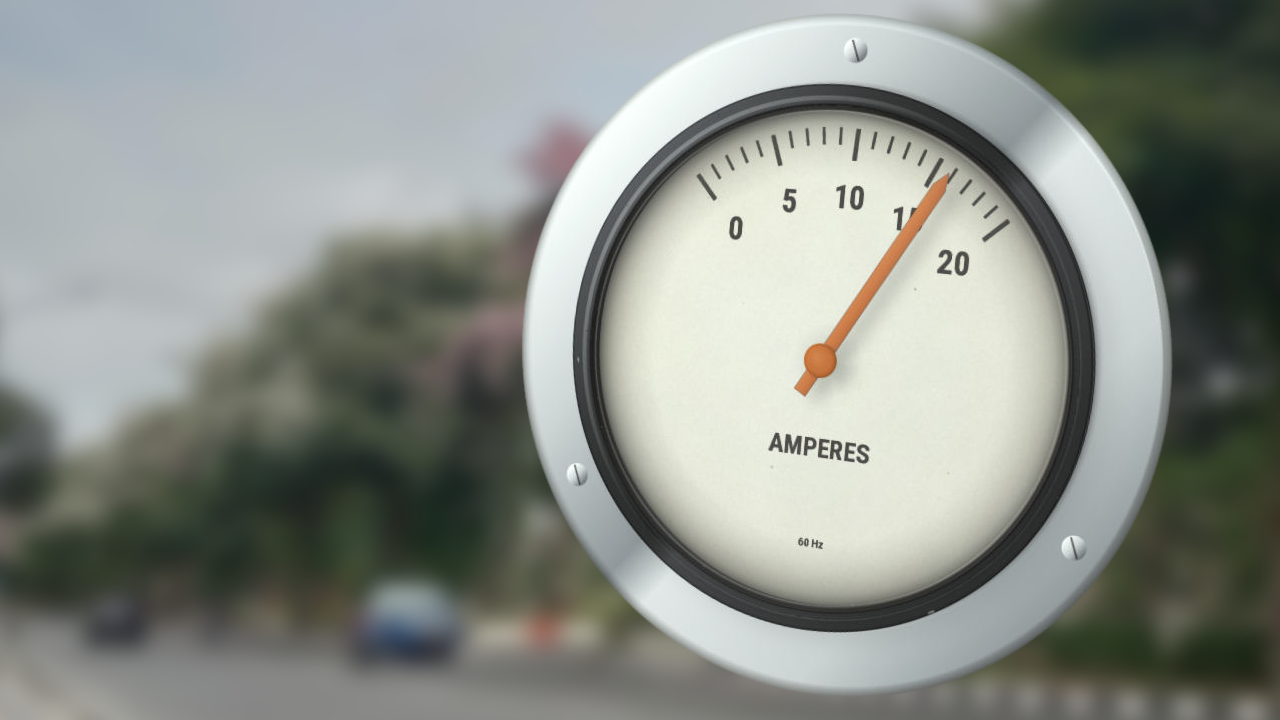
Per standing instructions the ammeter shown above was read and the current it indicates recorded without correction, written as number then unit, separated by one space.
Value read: 16 A
